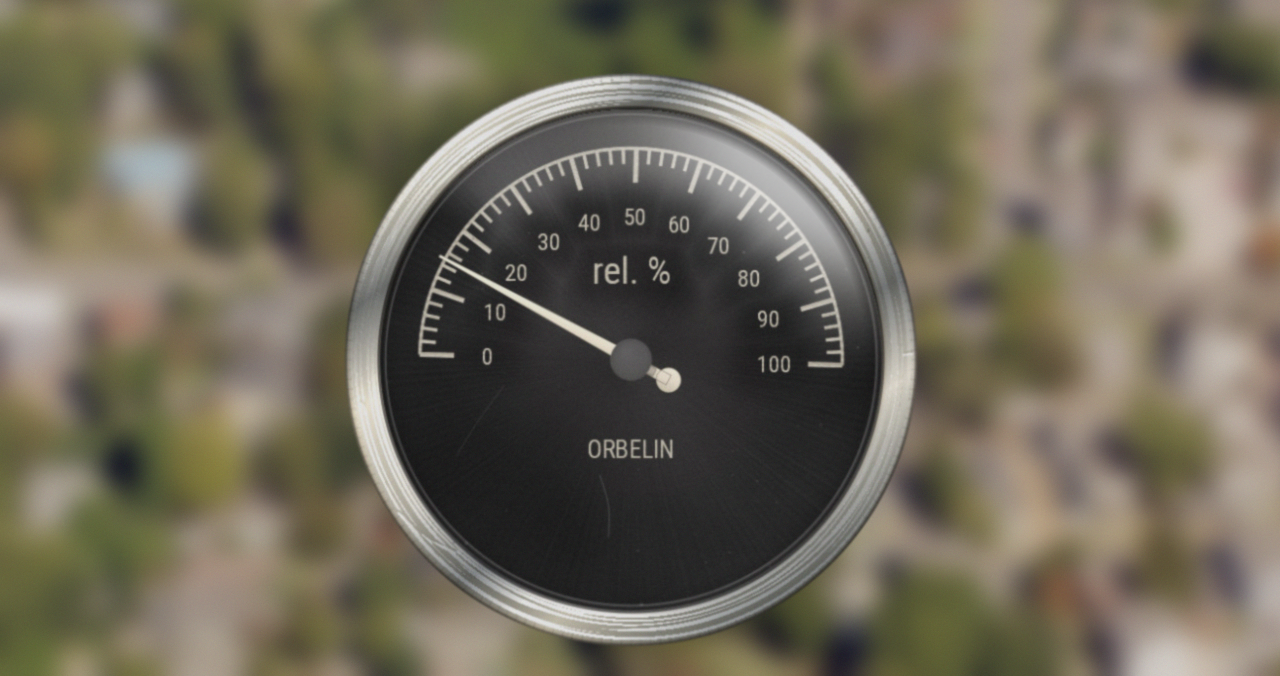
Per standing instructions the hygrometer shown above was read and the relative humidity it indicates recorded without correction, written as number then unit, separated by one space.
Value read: 15 %
